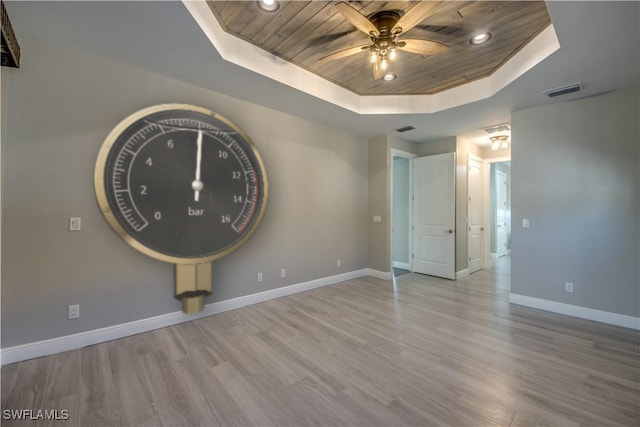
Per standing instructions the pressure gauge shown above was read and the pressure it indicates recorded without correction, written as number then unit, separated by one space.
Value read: 8 bar
